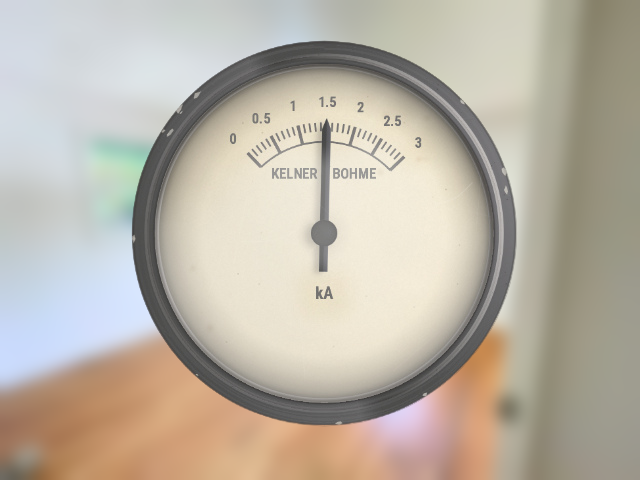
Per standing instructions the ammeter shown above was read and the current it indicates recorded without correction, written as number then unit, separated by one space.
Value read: 1.5 kA
